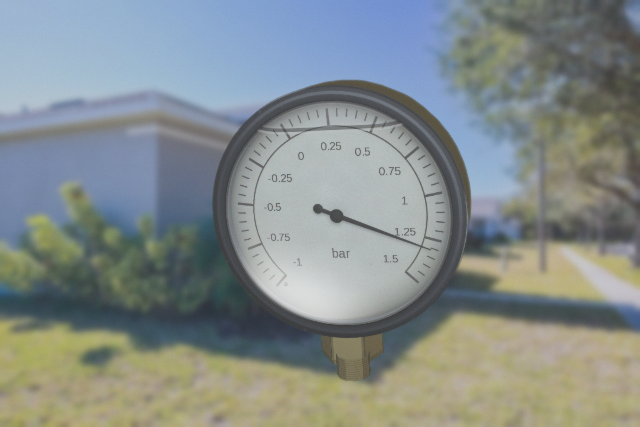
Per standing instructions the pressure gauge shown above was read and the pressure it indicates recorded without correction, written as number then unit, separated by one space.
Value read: 1.3 bar
